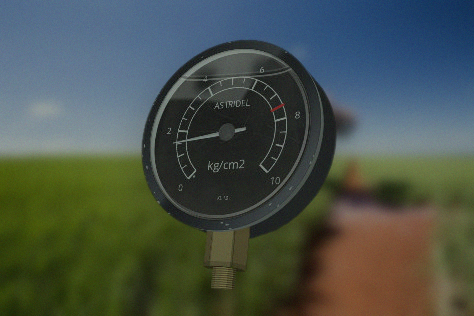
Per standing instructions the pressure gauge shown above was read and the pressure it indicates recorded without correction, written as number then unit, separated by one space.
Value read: 1.5 kg/cm²
